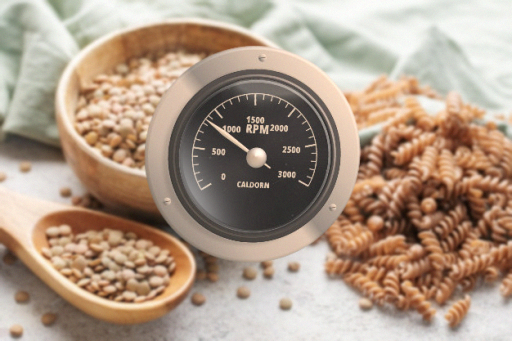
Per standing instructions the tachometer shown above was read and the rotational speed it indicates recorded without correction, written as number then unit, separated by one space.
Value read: 850 rpm
